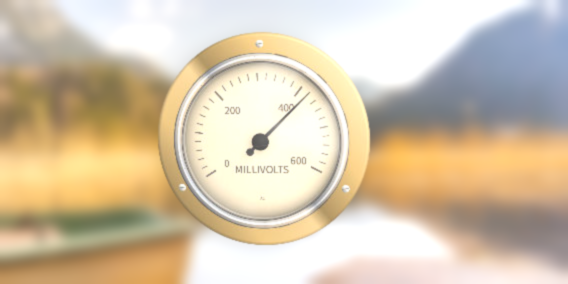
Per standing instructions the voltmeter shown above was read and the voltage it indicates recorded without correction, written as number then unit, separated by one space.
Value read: 420 mV
